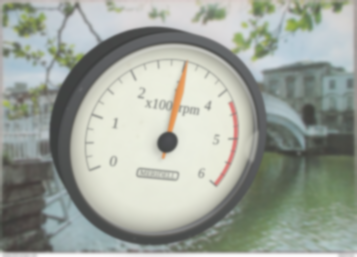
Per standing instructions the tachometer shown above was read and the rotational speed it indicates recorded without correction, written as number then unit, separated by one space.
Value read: 3000 rpm
